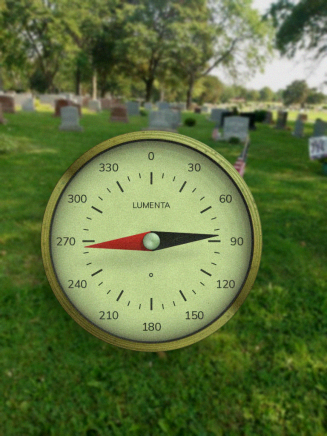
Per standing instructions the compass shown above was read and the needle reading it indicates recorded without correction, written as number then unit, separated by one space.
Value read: 265 °
